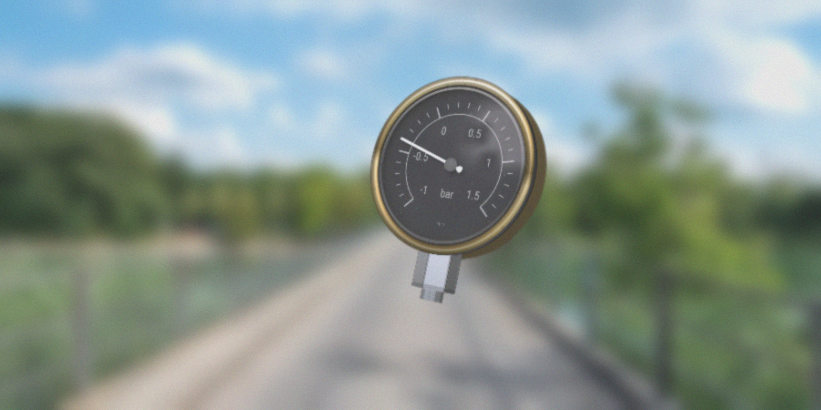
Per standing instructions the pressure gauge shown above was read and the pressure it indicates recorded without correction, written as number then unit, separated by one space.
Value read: -0.4 bar
